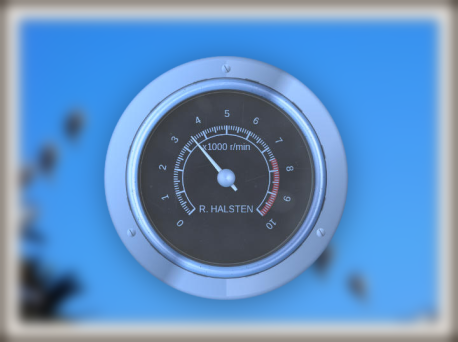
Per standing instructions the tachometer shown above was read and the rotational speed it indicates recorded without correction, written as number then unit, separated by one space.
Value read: 3500 rpm
